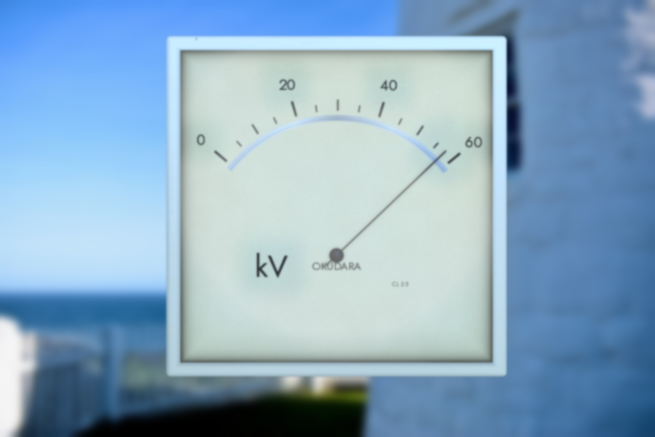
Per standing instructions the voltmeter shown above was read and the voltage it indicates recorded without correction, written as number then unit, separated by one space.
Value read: 57.5 kV
